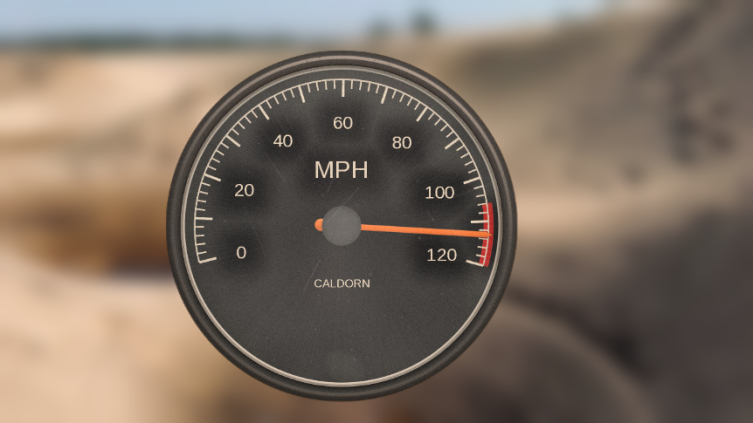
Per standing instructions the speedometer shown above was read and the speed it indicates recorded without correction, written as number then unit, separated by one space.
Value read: 113 mph
